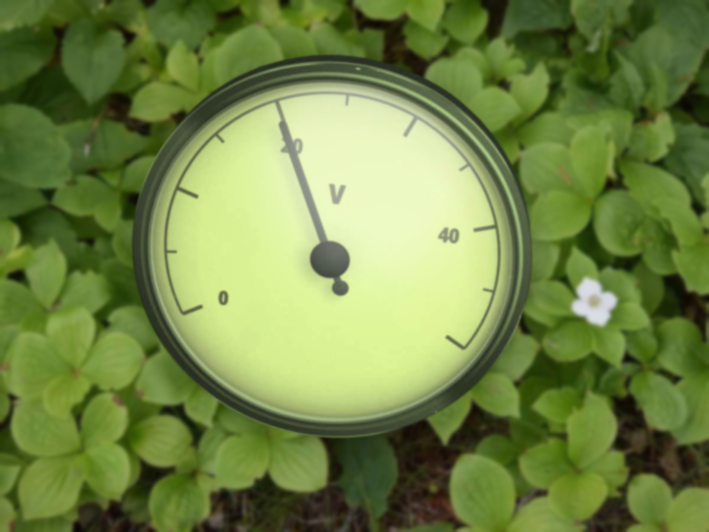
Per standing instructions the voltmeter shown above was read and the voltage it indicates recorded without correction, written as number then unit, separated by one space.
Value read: 20 V
